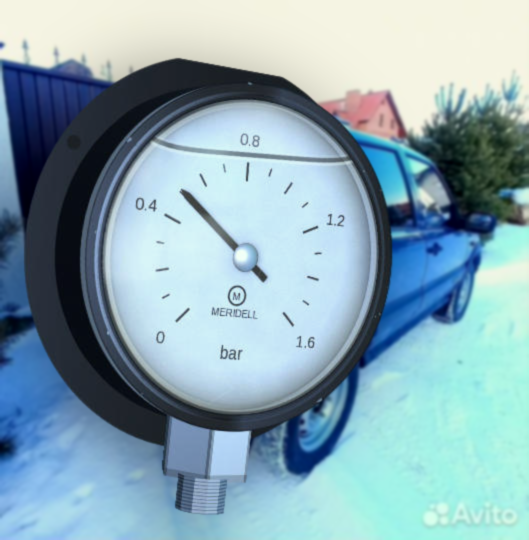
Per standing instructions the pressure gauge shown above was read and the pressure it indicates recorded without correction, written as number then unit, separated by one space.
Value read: 0.5 bar
